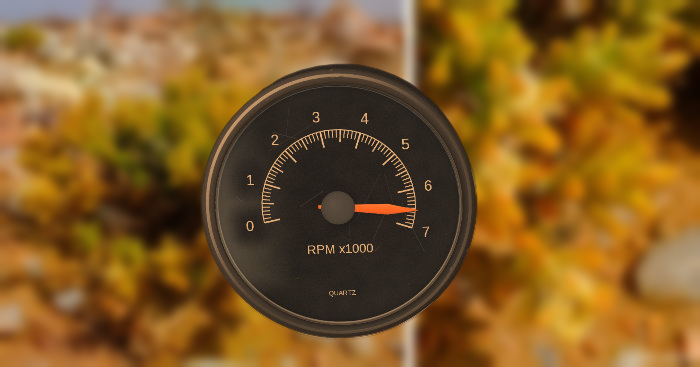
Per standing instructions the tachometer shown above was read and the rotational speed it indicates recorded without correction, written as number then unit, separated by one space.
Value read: 6500 rpm
